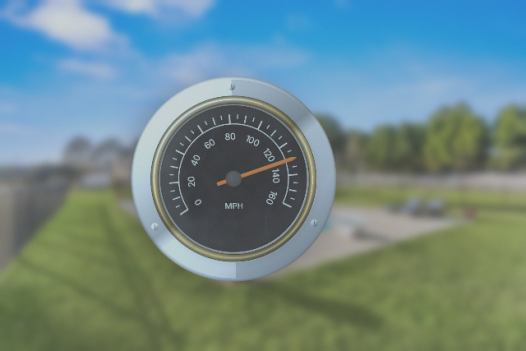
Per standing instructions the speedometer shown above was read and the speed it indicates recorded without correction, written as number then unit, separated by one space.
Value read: 130 mph
